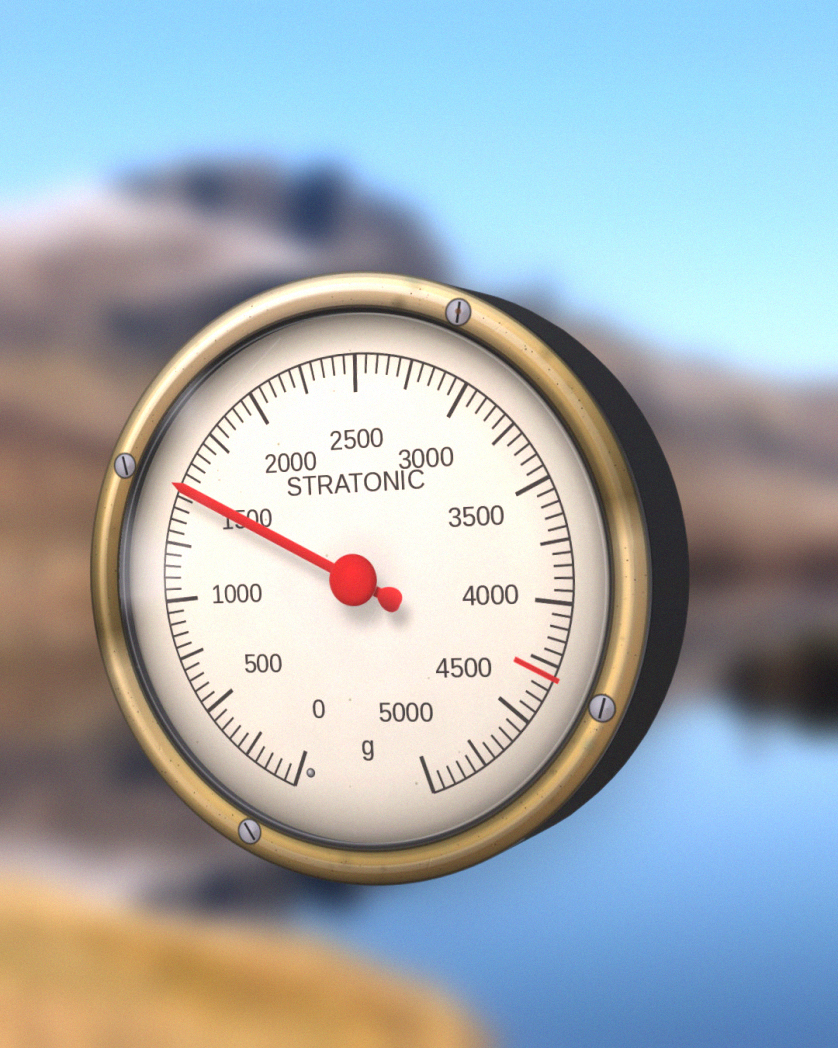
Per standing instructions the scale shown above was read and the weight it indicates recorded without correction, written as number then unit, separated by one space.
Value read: 1500 g
